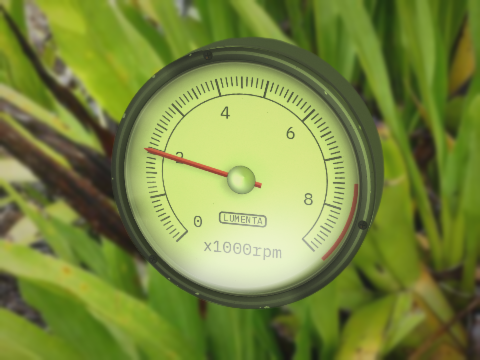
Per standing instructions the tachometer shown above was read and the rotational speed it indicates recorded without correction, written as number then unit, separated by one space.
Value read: 2000 rpm
